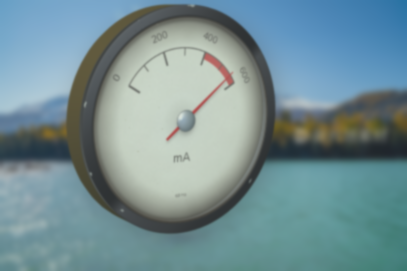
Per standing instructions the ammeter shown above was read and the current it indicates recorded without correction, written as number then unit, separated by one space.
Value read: 550 mA
